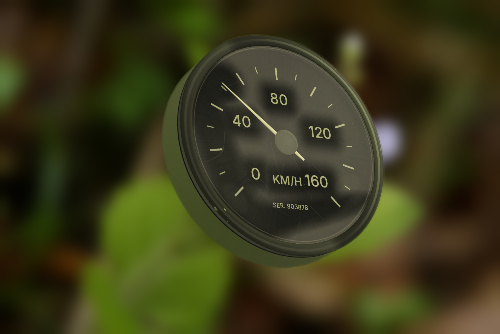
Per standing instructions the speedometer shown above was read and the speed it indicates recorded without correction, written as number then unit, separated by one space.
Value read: 50 km/h
